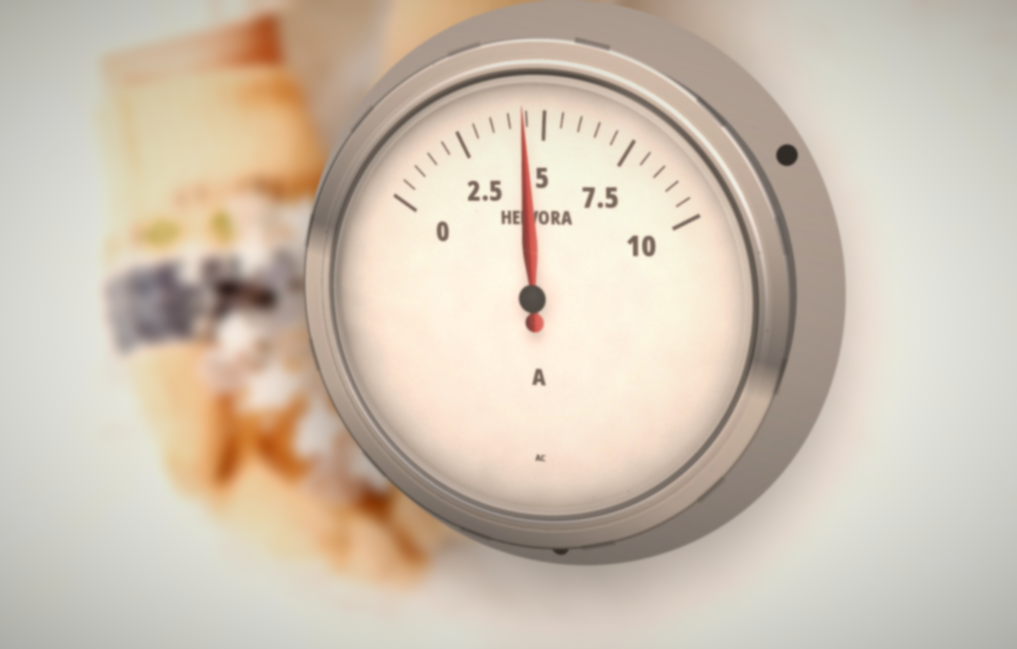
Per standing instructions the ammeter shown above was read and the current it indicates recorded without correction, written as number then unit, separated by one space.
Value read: 4.5 A
